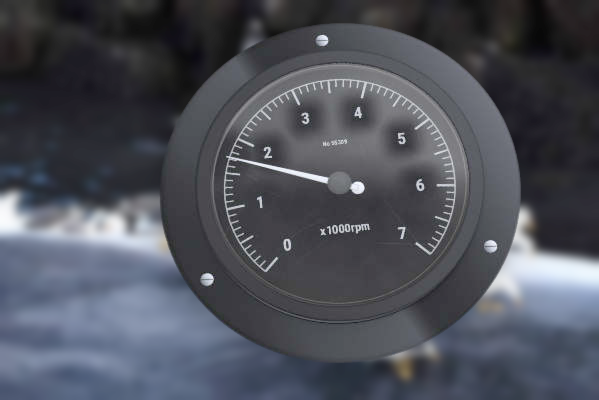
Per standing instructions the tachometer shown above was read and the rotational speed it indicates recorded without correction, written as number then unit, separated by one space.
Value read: 1700 rpm
